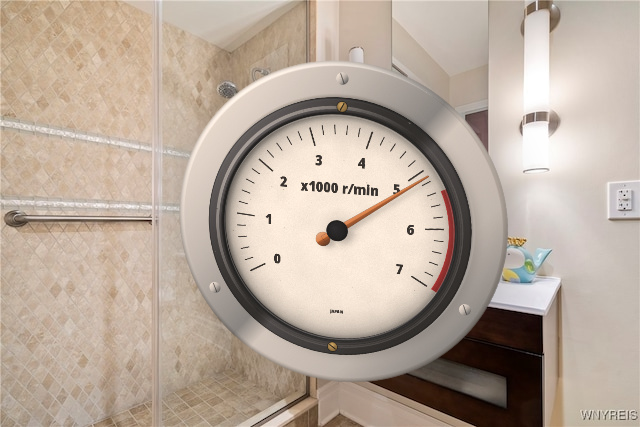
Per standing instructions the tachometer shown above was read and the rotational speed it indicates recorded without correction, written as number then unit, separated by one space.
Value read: 5100 rpm
